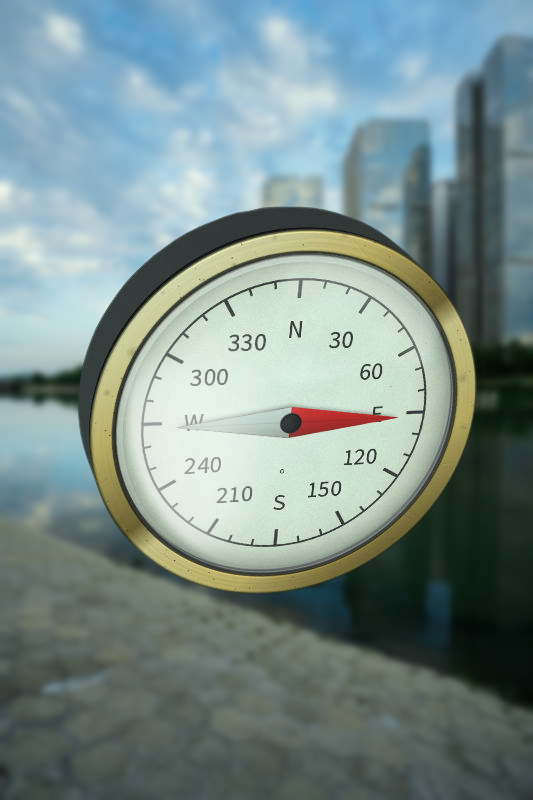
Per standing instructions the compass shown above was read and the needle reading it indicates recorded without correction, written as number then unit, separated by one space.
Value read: 90 °
